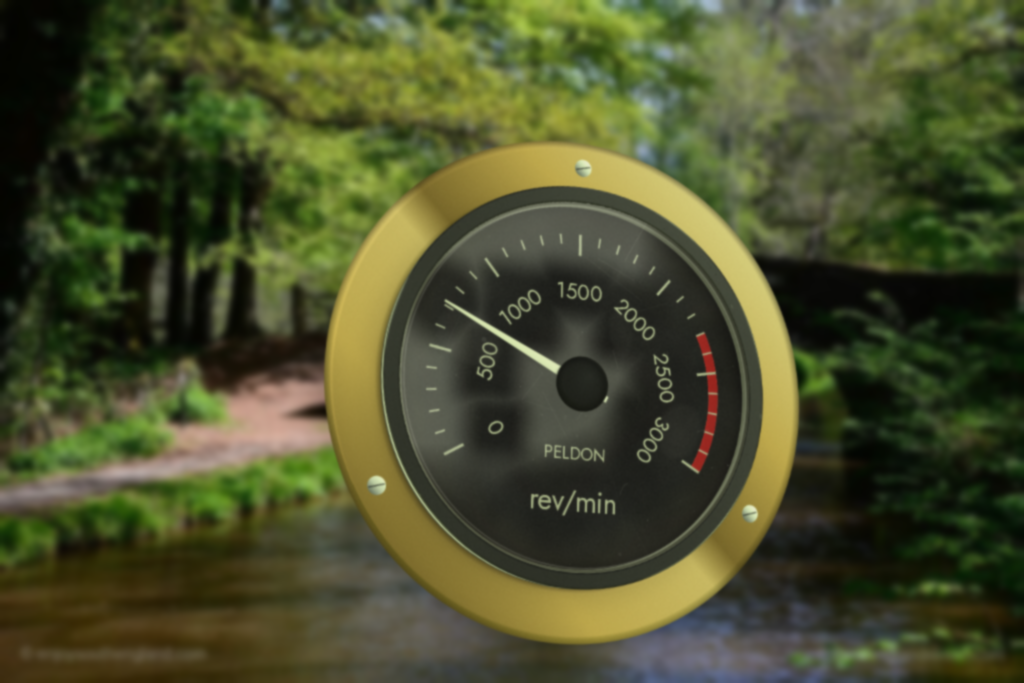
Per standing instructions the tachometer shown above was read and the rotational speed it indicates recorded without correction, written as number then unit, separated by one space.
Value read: 700 rpm
